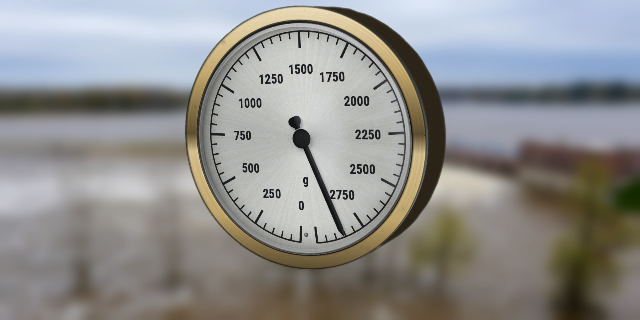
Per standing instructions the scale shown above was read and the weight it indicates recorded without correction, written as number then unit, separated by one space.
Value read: 2850 g
